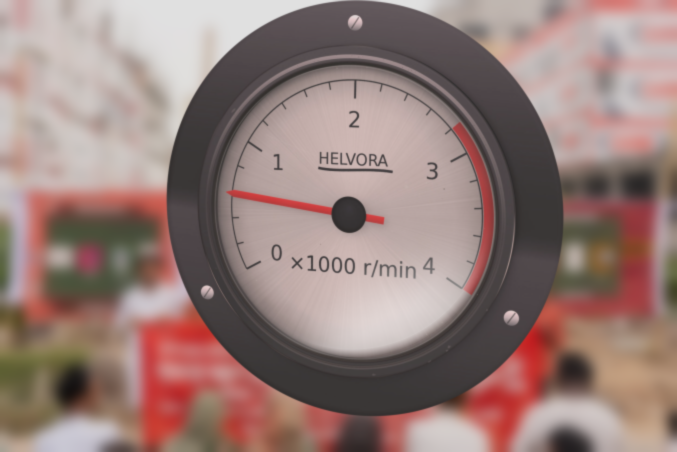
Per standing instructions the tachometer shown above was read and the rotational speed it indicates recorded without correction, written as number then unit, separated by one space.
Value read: 600 rpm
